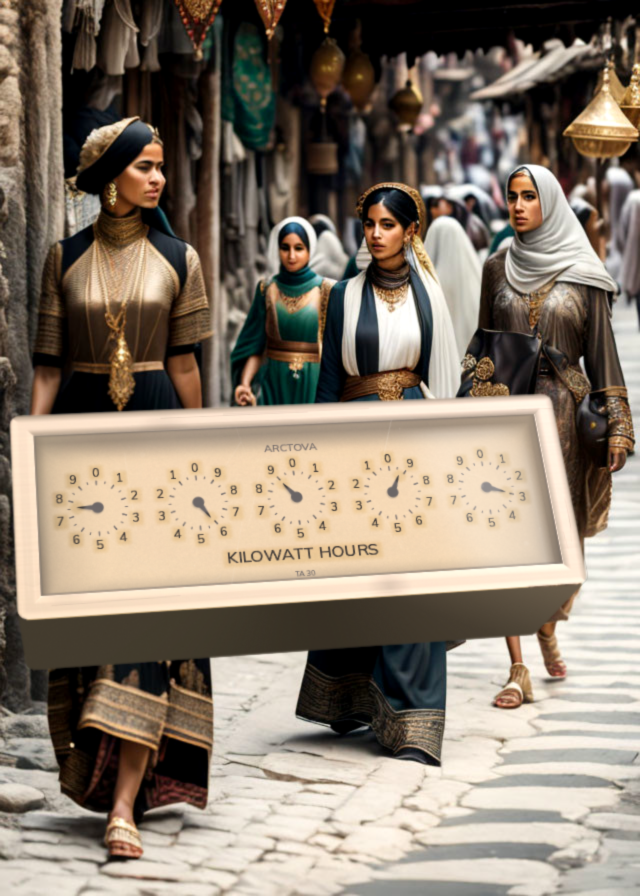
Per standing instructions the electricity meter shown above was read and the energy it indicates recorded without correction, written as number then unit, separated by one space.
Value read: 75893 kWh
